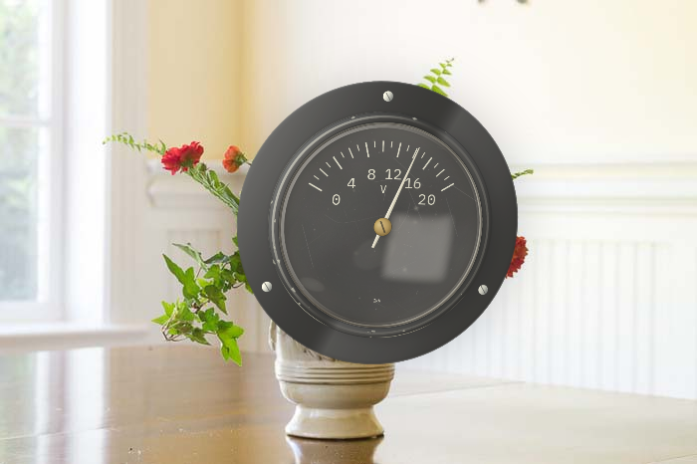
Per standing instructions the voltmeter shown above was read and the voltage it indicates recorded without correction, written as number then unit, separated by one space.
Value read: 14 V
